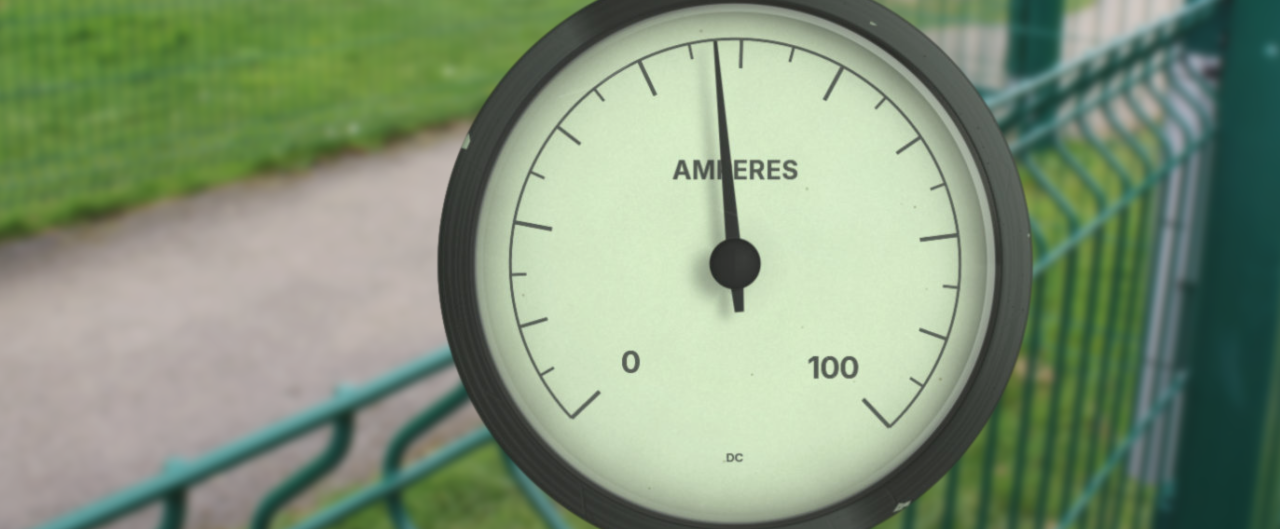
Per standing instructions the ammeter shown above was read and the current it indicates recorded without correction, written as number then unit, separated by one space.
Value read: 47.5 A
